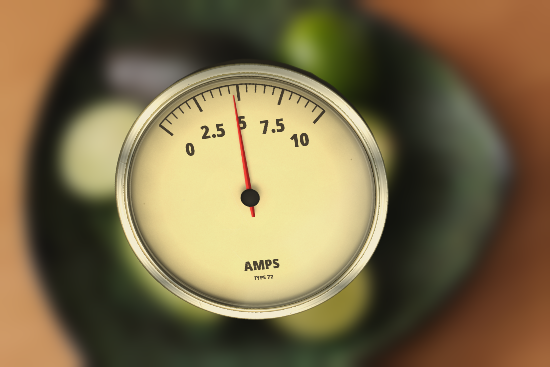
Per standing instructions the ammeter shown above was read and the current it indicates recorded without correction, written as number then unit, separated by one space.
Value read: 4.75 A
